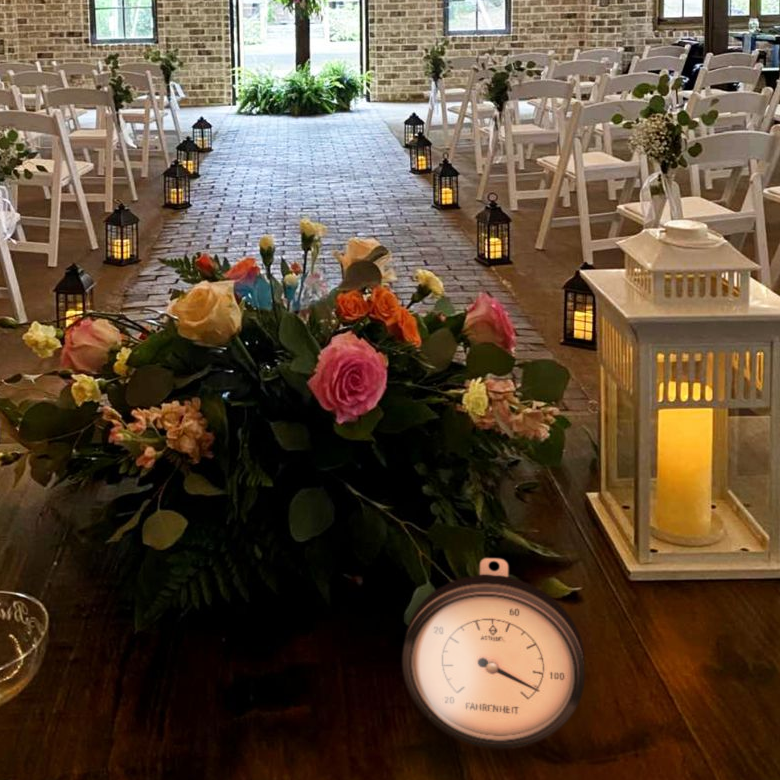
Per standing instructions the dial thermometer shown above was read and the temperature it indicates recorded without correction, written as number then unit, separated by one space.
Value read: 110 °F
